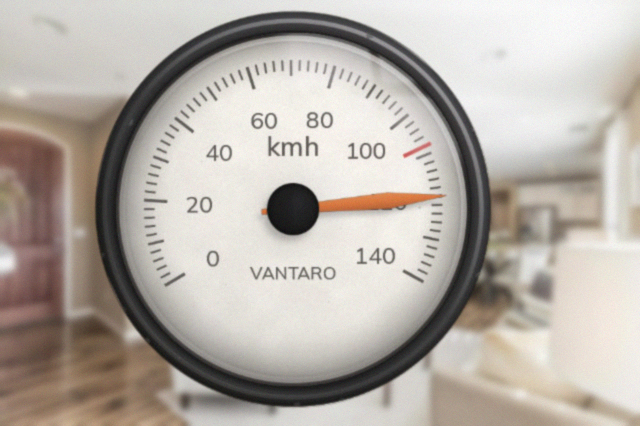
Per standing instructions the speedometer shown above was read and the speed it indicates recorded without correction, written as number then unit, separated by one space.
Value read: 120 km/h
